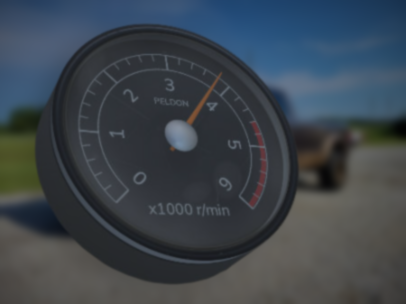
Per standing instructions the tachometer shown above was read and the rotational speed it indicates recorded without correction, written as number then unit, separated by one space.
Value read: 3800 rpm
